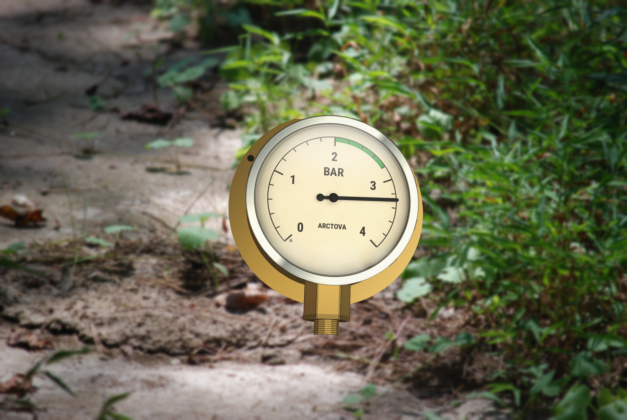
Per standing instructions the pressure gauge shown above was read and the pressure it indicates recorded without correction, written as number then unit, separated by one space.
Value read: 3.3 bar
